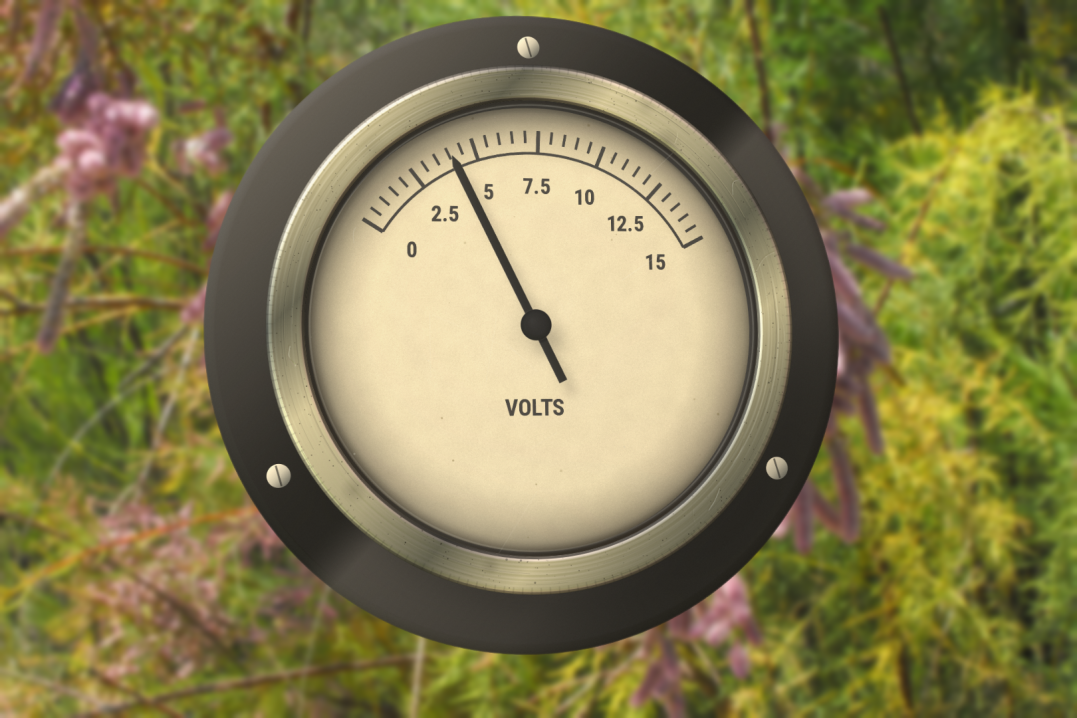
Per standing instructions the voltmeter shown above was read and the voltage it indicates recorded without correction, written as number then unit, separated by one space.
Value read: 4 V
